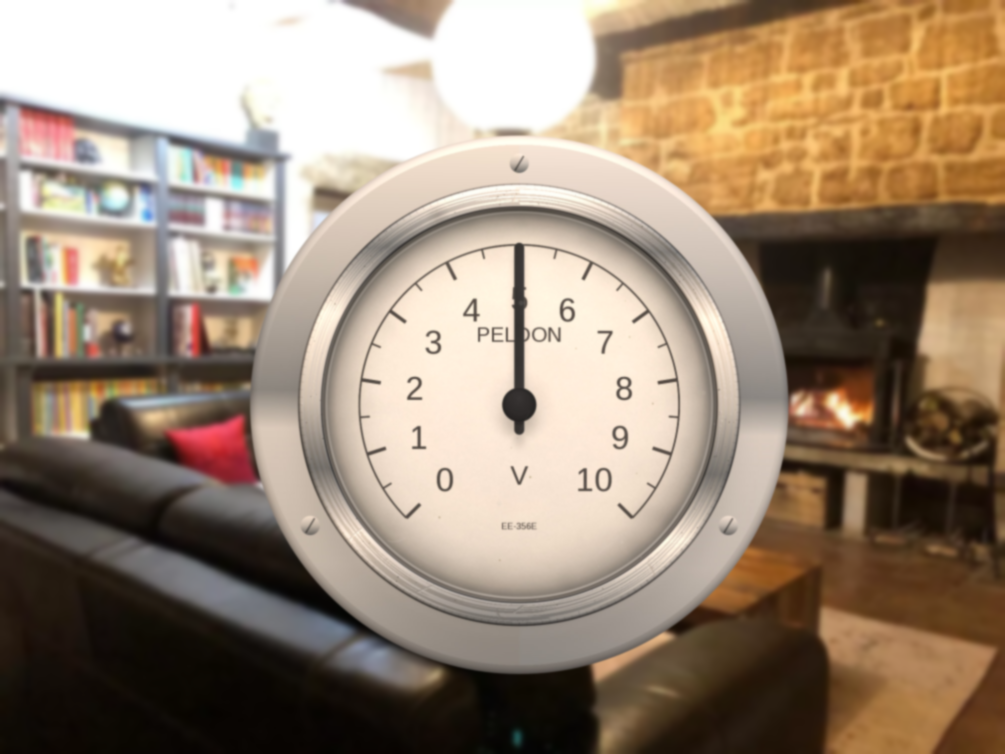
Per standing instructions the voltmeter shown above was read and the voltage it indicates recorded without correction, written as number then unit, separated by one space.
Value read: 5 V
